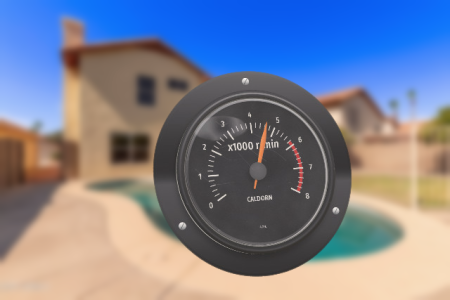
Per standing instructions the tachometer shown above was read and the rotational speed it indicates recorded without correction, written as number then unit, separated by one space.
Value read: 4600 rpm
